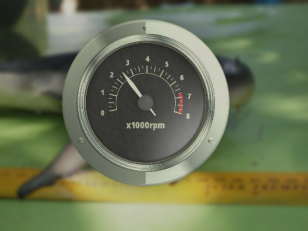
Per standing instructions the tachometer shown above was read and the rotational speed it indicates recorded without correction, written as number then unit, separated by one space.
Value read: 2500 rpm
